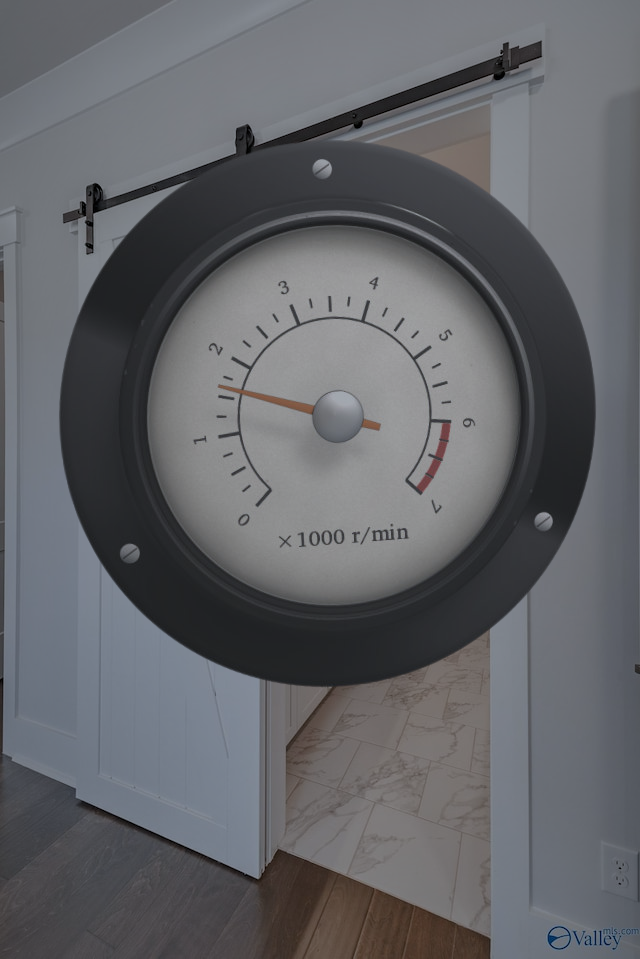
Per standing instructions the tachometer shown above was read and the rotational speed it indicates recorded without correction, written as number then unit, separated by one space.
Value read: 1625 rpm
